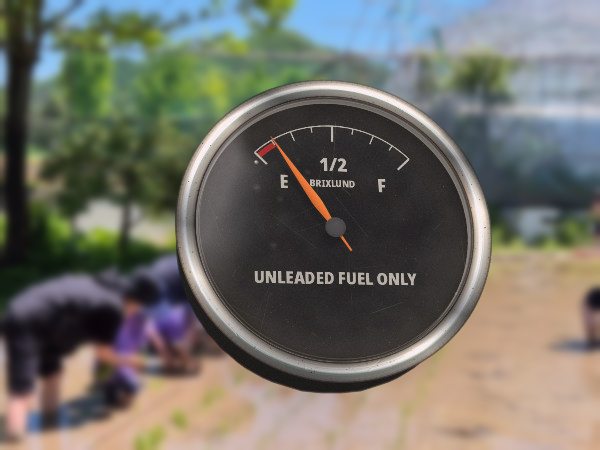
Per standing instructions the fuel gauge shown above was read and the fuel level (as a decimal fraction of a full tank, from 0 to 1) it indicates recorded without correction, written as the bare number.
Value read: 0.125
